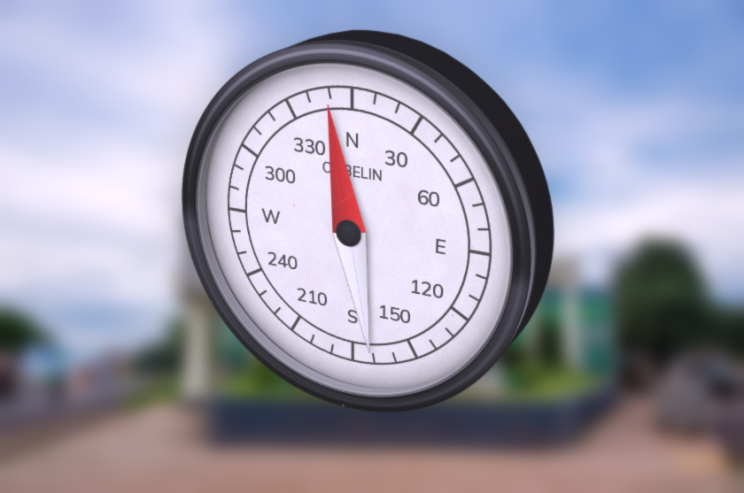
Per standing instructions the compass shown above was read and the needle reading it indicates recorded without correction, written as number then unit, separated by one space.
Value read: 350 °
